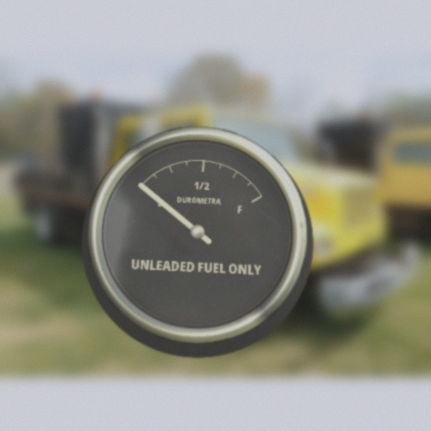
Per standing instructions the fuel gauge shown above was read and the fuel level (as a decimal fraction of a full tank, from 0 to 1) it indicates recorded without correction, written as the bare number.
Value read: 0
